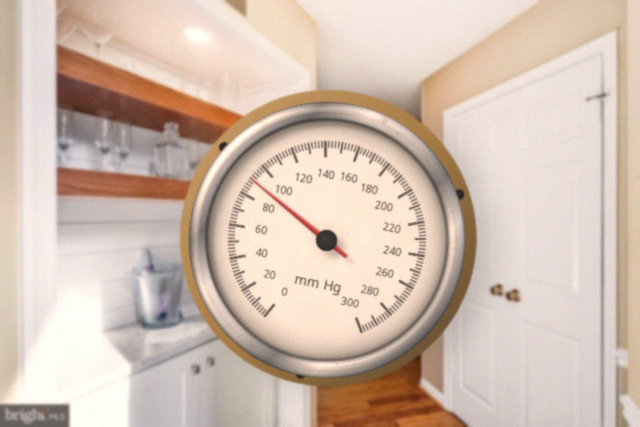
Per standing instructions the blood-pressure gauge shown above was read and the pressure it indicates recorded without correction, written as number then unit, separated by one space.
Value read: 90 mmHg
